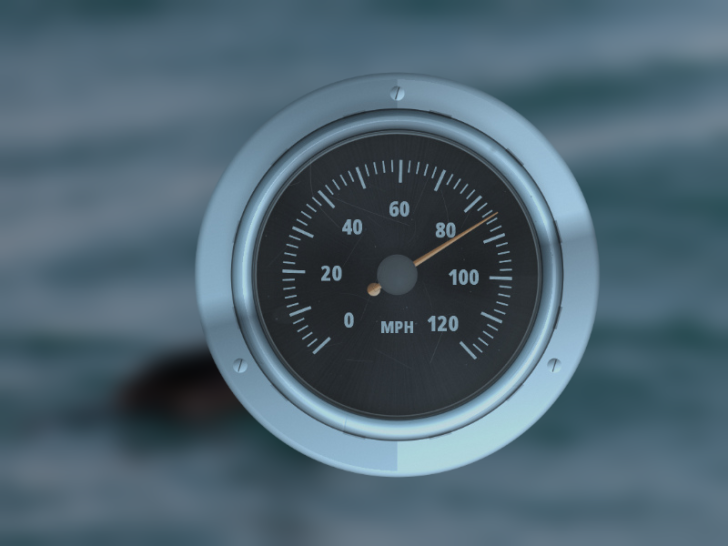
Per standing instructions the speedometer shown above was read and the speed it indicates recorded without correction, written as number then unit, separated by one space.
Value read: 85 mph
